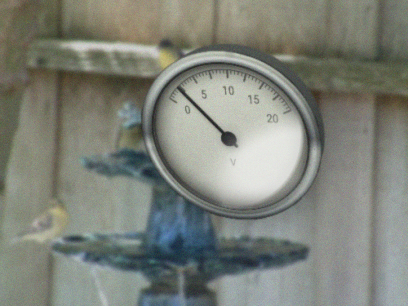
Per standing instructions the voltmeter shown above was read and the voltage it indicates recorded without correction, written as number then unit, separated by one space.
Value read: 2.5 V
